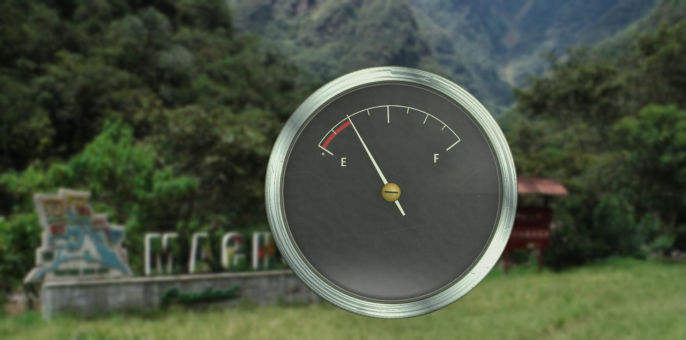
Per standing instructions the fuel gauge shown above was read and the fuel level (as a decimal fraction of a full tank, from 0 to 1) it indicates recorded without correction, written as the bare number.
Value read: 0.25
